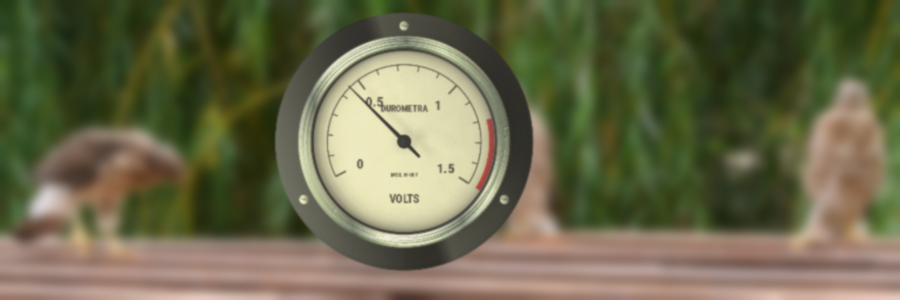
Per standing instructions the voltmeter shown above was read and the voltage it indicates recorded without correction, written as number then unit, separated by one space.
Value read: 0.45 V
